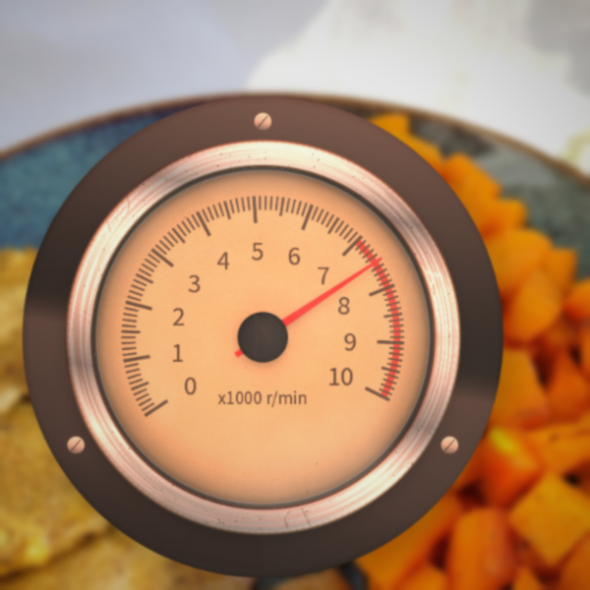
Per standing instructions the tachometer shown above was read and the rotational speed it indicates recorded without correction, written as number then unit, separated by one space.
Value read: 7500 rpm
